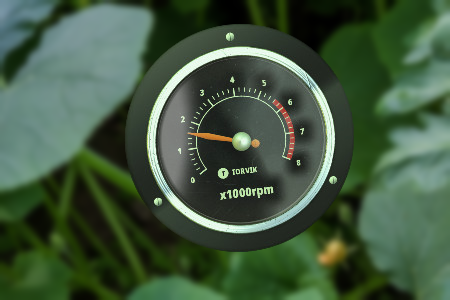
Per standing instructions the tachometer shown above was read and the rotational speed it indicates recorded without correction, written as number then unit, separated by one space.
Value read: 1600 rpm
